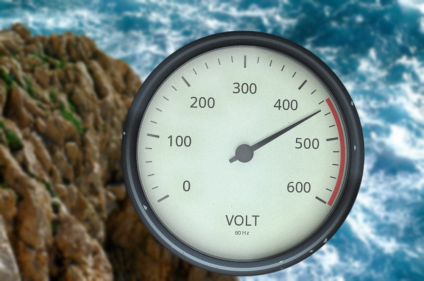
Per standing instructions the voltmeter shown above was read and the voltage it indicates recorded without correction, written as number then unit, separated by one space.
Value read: 450 V
